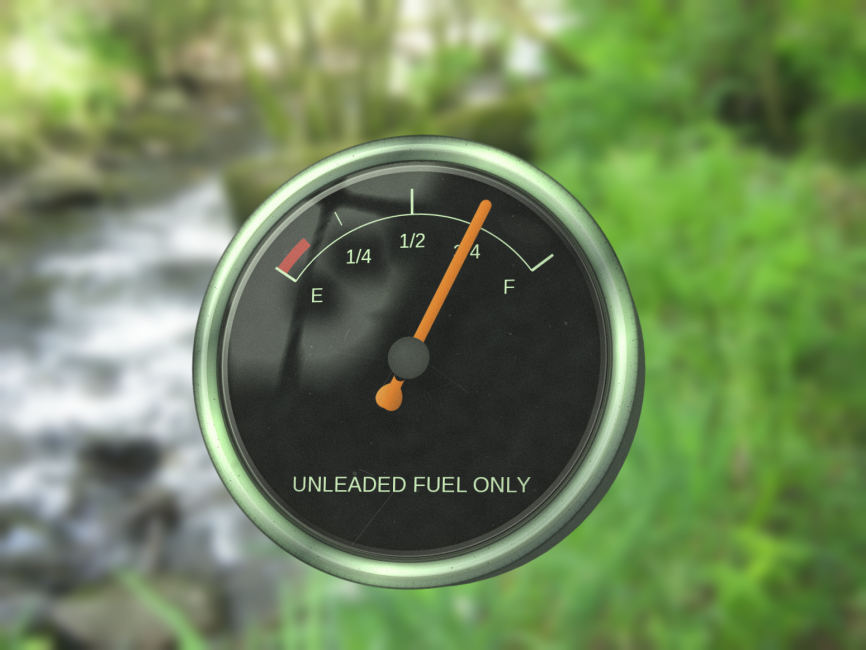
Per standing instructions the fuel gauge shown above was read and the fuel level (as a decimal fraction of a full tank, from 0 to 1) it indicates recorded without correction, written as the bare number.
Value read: 0.75
